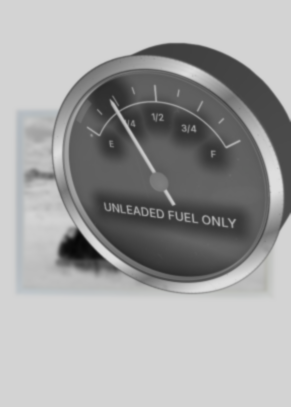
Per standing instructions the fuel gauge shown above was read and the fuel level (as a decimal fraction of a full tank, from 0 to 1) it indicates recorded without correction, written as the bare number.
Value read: 0.25
